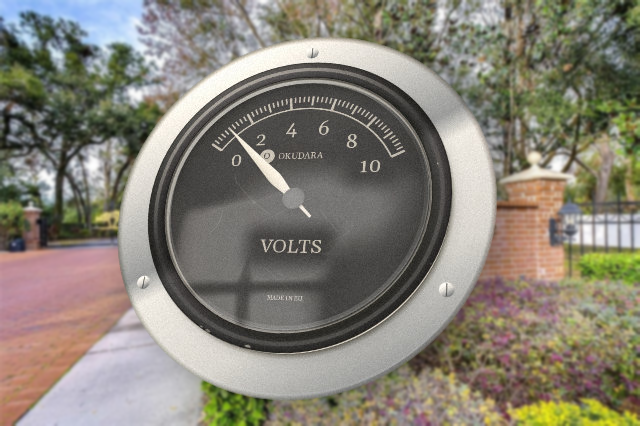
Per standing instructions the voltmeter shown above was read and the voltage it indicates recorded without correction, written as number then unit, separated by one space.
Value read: 1 V
